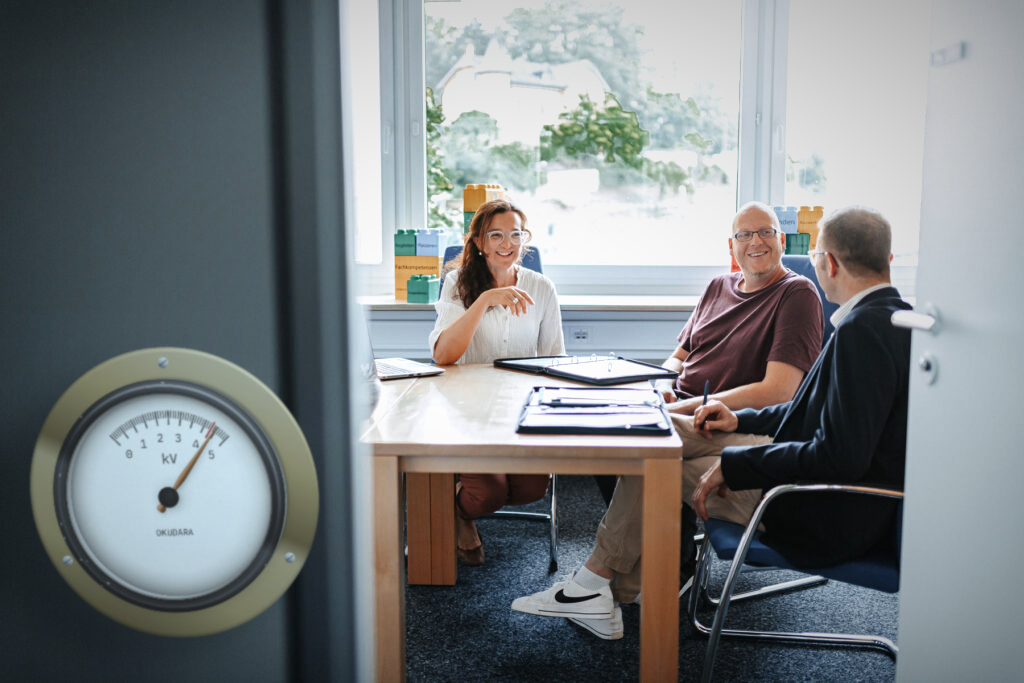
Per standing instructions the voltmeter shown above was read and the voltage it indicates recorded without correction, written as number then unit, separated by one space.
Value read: 4.5 kV
